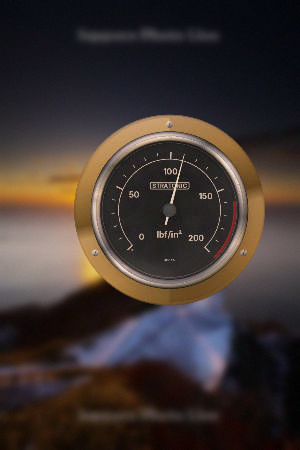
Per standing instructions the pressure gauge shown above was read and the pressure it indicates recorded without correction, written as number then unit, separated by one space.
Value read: 110 psi
